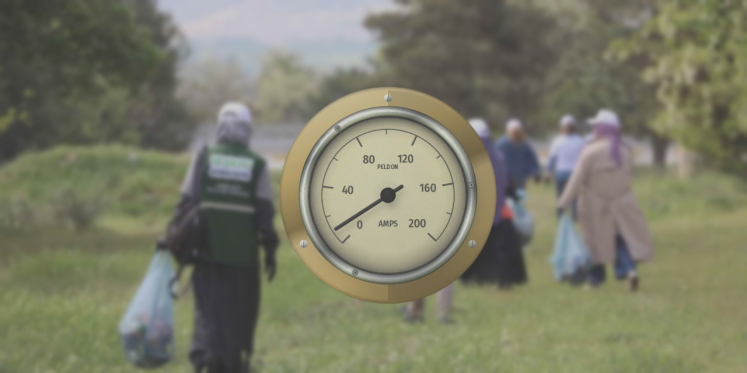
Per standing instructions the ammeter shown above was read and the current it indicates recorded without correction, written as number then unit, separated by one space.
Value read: 10 A
